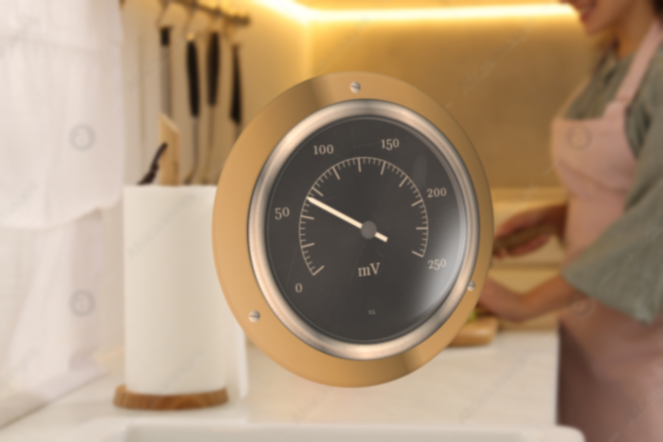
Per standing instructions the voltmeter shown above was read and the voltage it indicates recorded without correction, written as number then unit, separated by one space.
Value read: 65 mV
